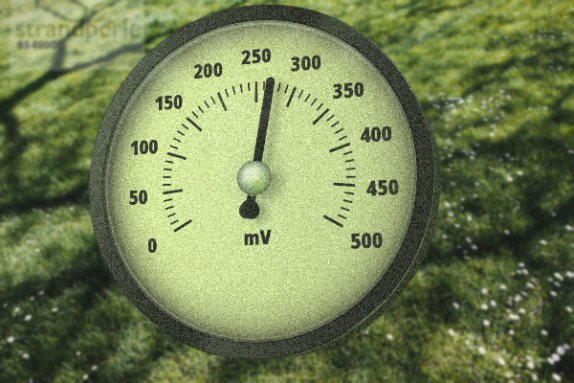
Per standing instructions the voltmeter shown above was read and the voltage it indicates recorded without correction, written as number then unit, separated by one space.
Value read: 270 mV
